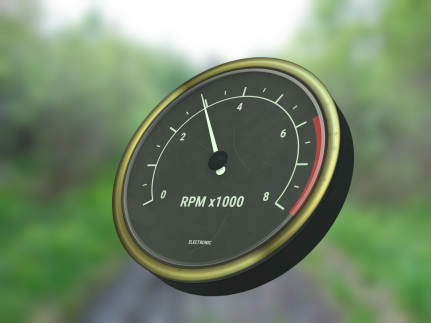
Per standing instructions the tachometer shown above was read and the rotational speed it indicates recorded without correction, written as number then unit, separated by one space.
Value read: 3000 rpm
